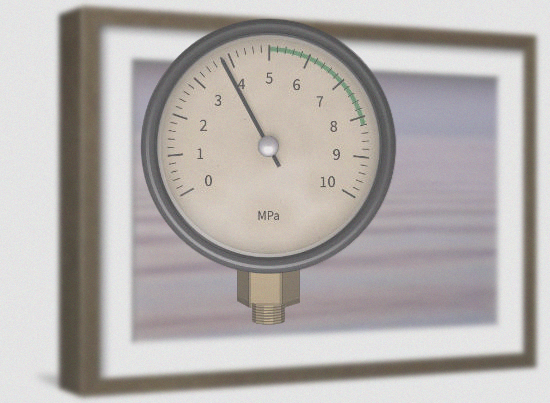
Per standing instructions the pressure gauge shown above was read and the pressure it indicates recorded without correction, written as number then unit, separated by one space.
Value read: 3.8 MPa
